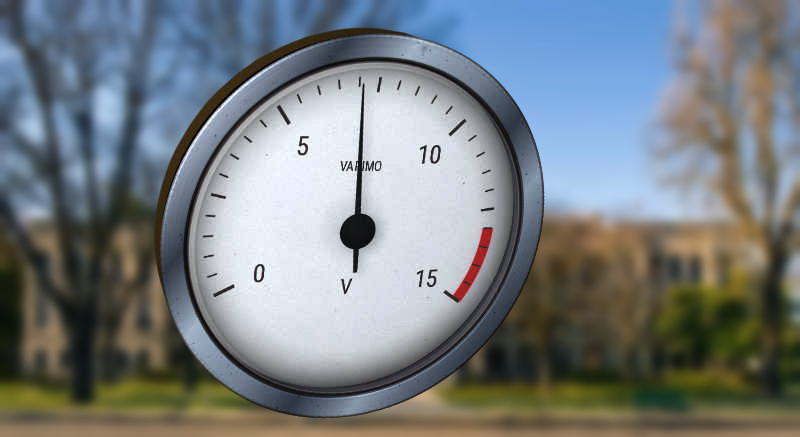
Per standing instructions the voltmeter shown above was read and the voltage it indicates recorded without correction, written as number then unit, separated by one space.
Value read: 7 V
